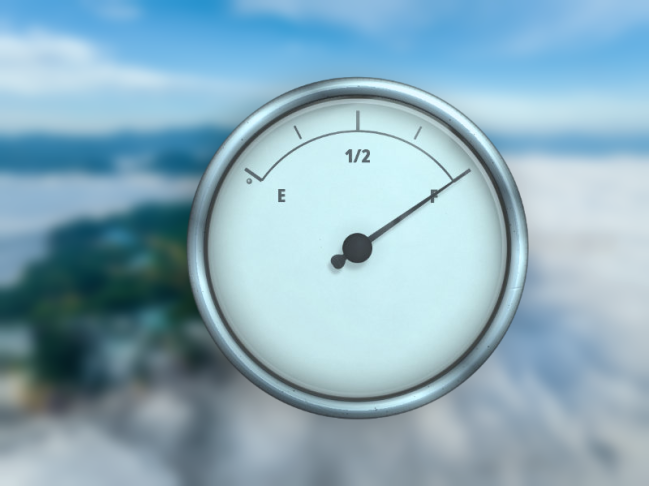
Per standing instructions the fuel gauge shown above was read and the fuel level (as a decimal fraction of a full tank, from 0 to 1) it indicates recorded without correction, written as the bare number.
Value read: 1
